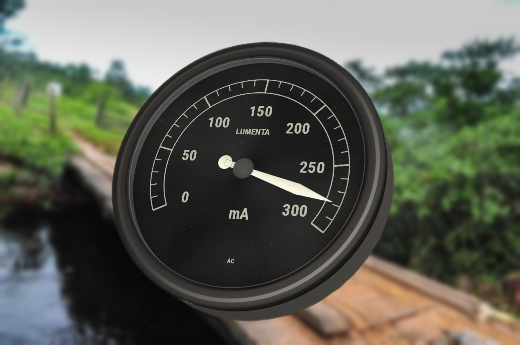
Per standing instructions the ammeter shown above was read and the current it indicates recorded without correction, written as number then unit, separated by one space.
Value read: 280 mA
